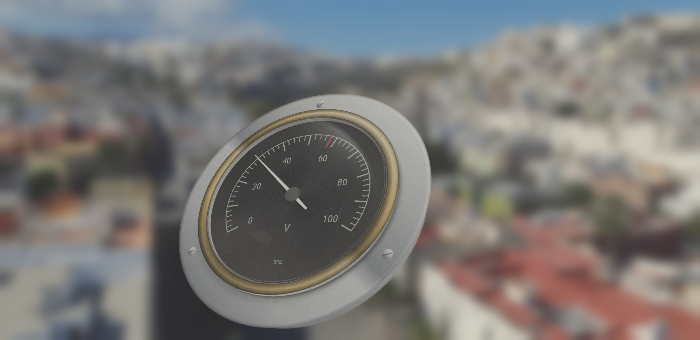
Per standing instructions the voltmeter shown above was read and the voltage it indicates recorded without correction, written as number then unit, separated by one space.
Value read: 30 V
